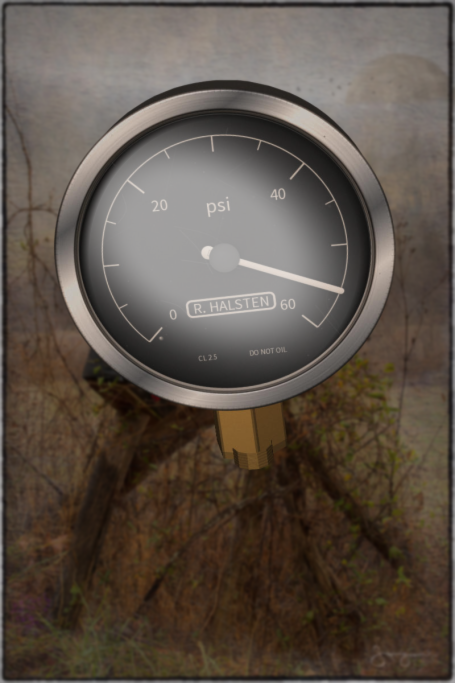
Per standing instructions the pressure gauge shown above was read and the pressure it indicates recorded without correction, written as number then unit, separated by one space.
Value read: 55 psi
